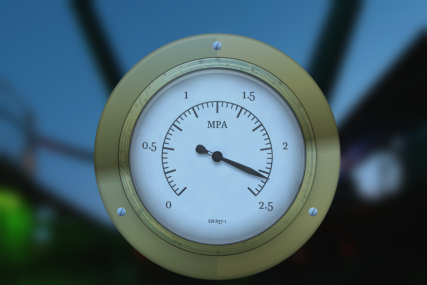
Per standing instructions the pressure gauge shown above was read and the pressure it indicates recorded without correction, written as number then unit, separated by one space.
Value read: 2.3 MPa
